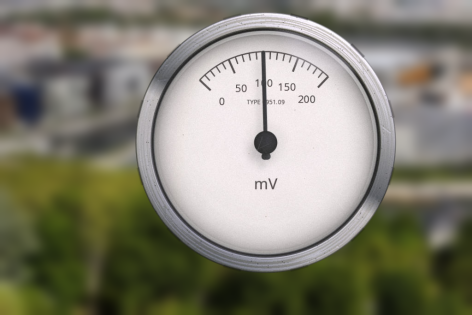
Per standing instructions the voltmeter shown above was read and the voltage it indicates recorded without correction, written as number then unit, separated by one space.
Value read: 100 mV
